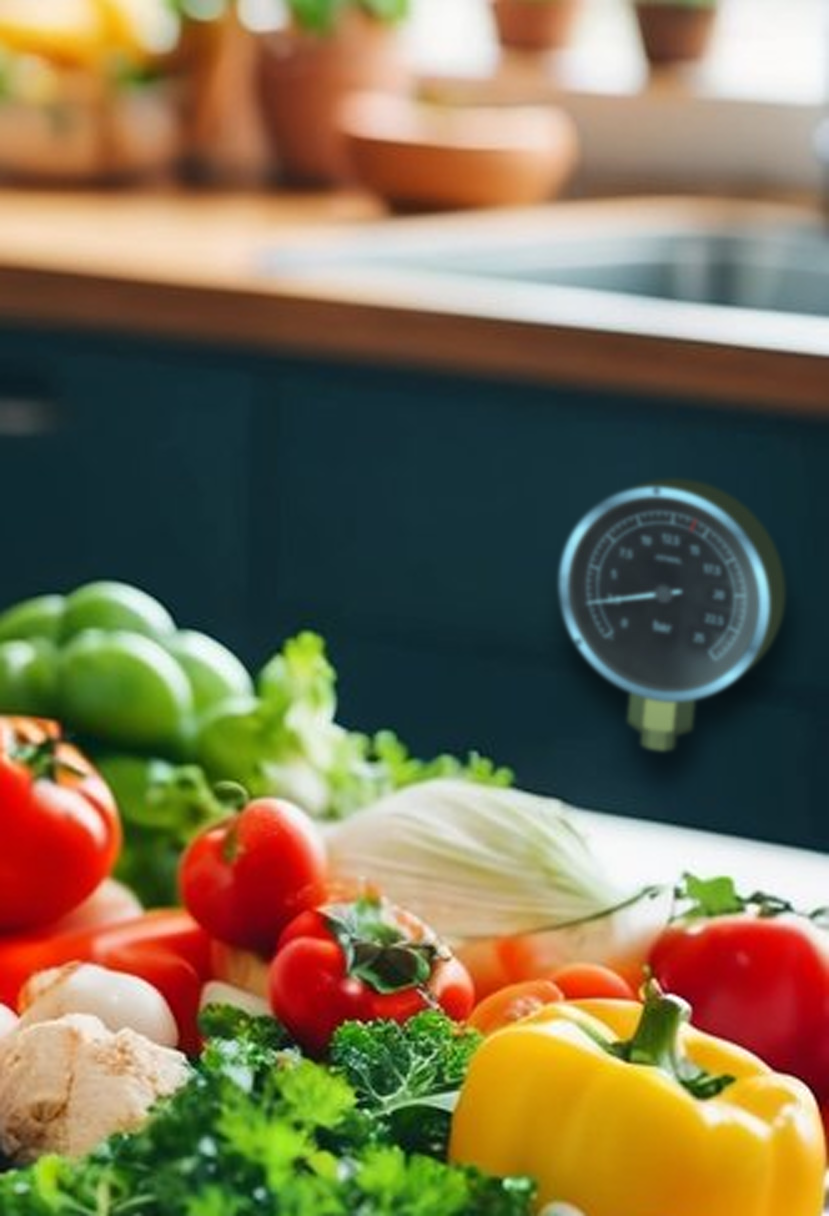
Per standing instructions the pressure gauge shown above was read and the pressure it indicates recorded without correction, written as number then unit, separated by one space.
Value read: 2.5 bar
